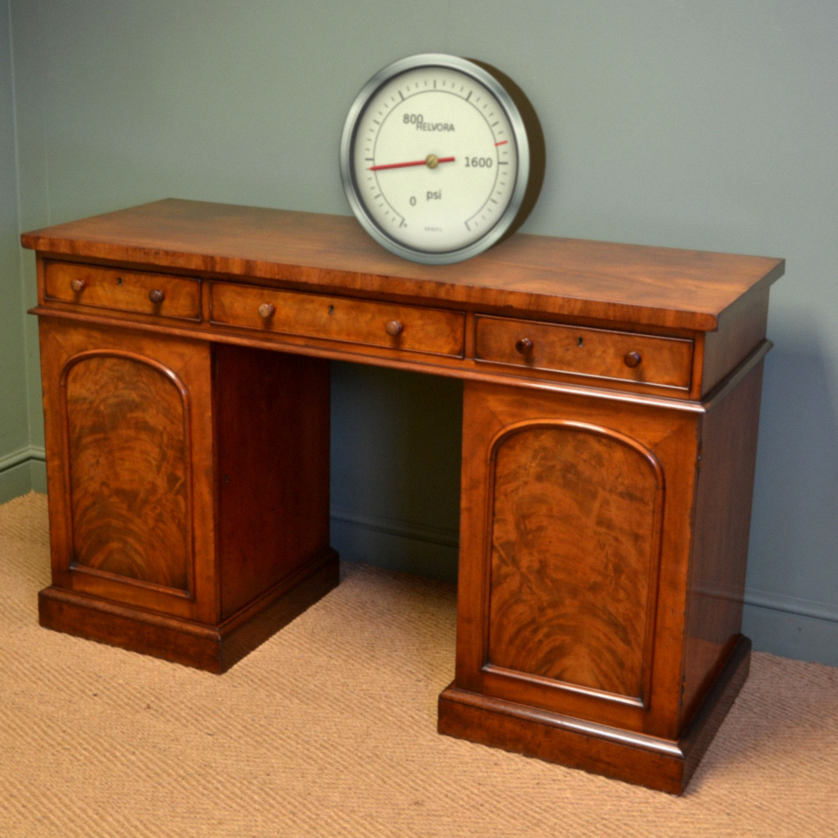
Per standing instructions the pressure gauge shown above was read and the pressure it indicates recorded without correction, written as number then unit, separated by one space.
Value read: 350 psi
